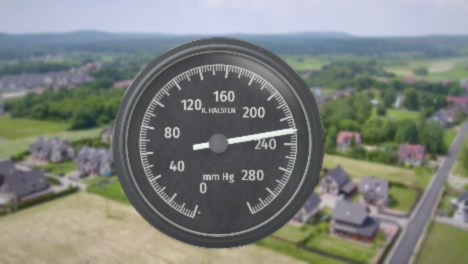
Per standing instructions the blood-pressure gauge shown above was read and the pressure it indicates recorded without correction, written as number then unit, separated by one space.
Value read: 230 mmHg
